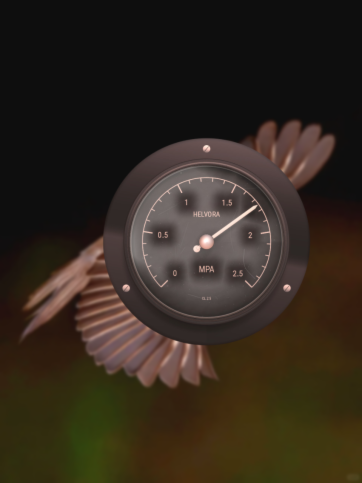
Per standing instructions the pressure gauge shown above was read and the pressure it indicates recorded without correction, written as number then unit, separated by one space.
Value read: 1.75 MPa
